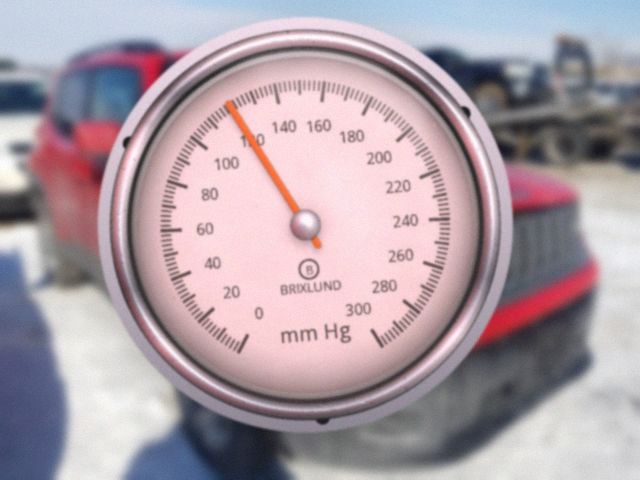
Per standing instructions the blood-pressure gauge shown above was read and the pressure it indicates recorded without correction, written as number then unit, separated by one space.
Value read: 120 mmHg
